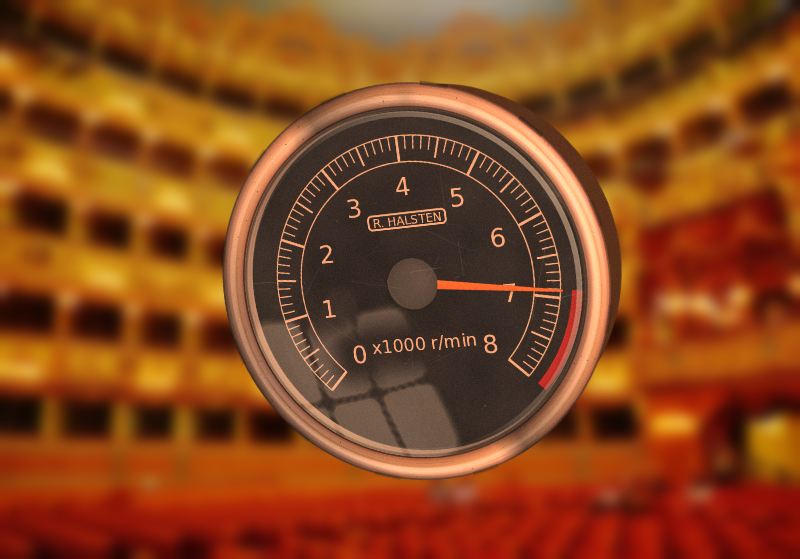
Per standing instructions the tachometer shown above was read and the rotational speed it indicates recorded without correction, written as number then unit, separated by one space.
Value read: 6900 rpm
